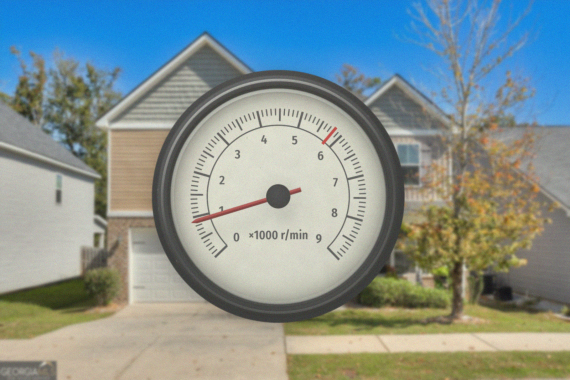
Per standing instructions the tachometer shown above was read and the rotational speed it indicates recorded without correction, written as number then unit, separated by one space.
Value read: 900 rpm
